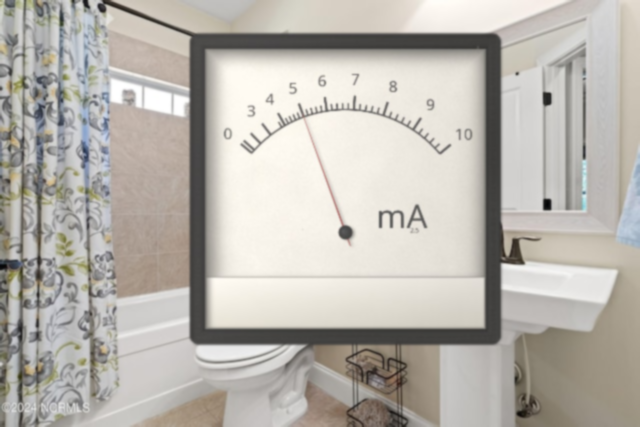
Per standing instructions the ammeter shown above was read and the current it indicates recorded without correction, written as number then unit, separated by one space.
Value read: 5 mA
